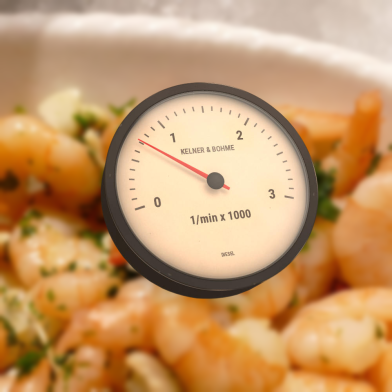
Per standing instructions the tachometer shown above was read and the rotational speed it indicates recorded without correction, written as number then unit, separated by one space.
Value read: 700 rpm
